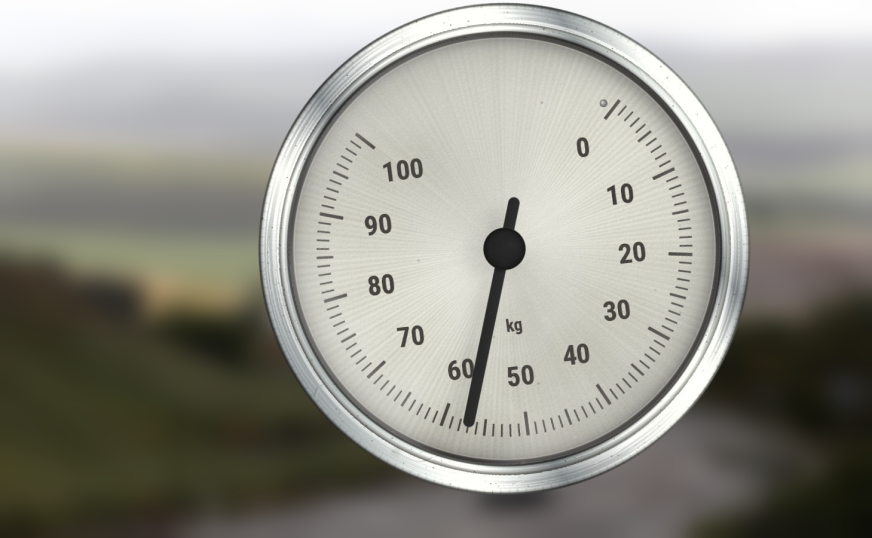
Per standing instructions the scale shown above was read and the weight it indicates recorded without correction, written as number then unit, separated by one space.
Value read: 57 kg
